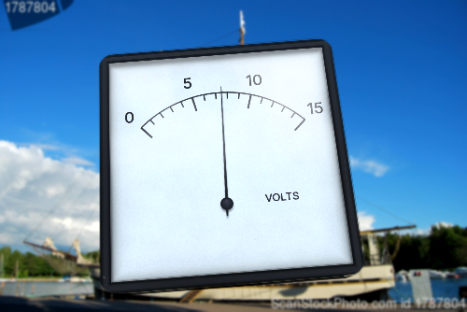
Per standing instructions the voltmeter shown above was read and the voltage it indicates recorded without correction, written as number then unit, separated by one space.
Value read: 7.5 V
